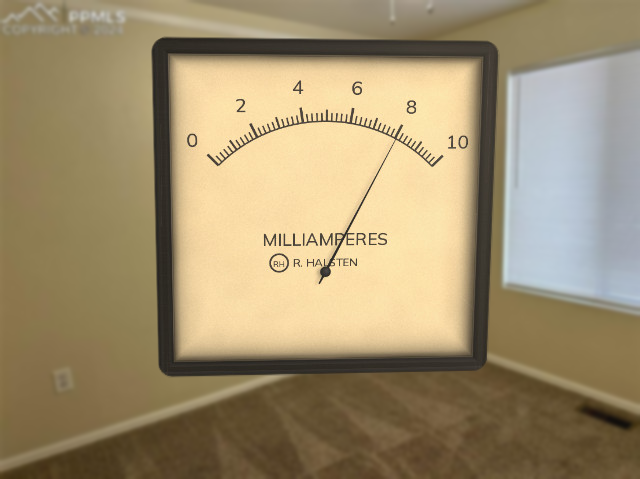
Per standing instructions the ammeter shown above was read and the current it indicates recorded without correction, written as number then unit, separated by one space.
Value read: 8 mA
